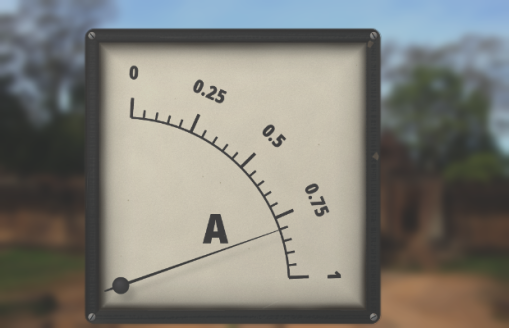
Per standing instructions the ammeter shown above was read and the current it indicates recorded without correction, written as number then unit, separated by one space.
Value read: 0.8 A
